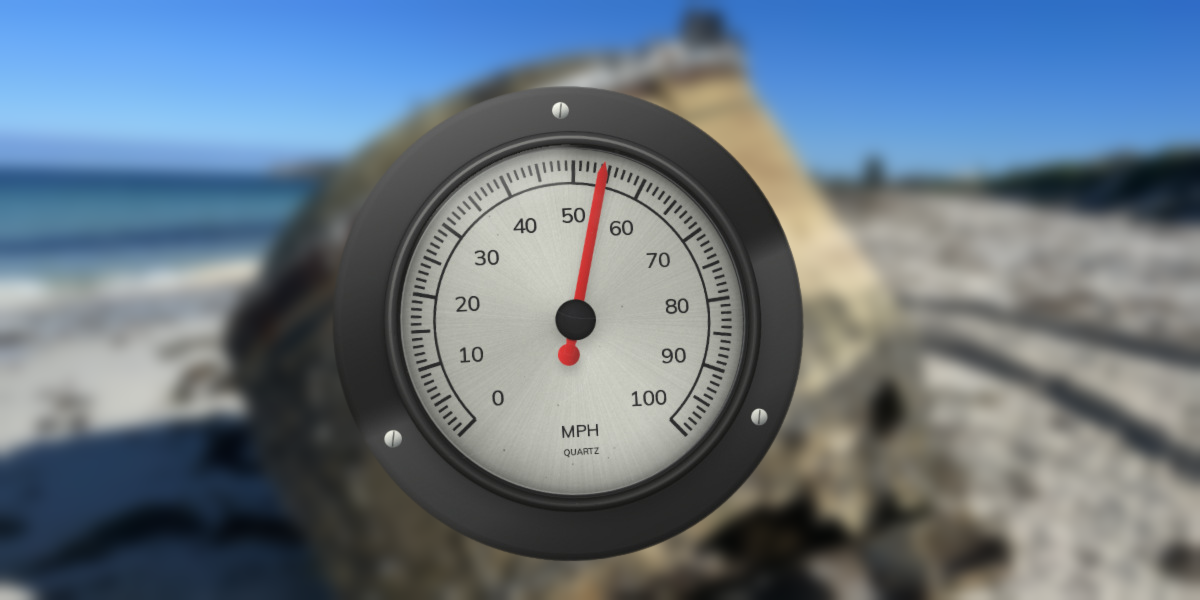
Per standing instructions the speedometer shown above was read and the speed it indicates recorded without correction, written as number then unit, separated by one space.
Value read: 54 mph
